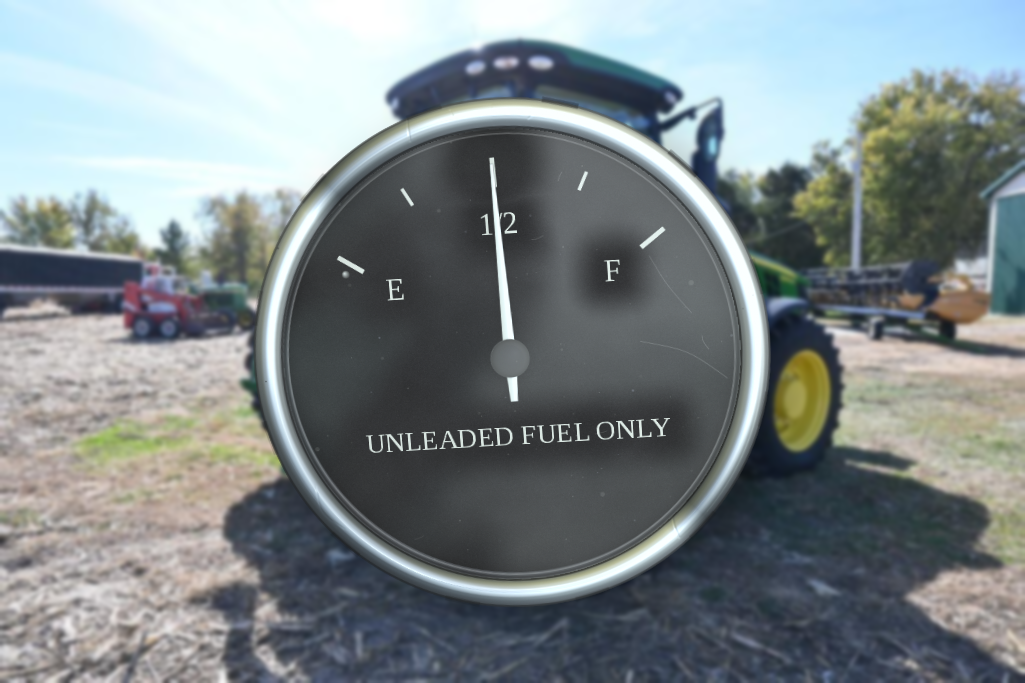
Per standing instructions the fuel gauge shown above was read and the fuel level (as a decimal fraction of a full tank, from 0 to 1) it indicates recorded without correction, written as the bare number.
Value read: 0.5
